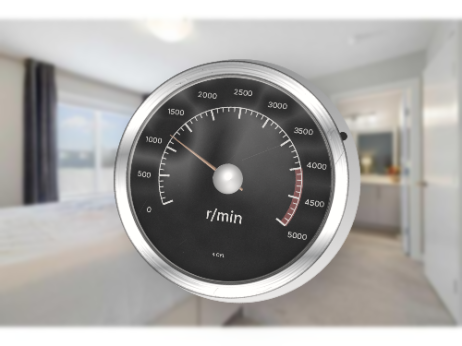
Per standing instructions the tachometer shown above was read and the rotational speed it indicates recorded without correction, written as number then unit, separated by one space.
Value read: 1200 rpm
